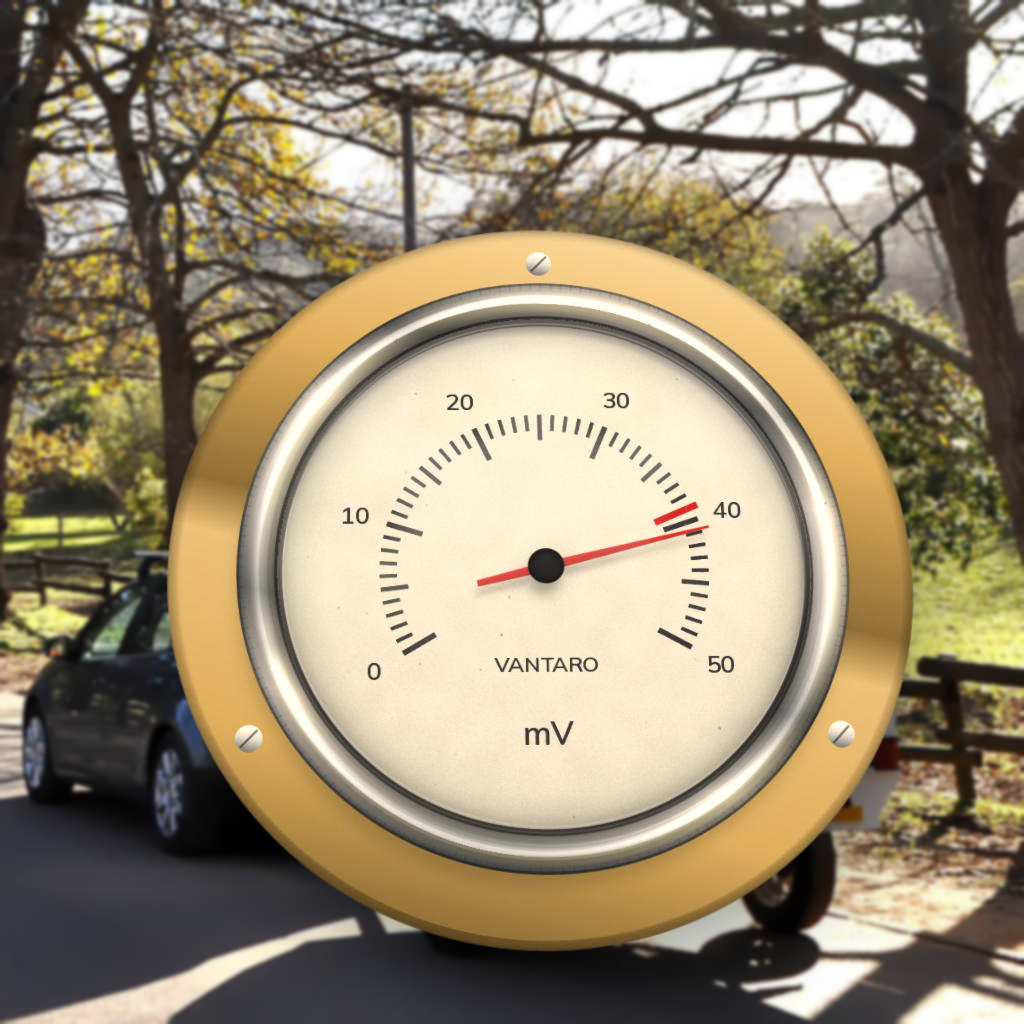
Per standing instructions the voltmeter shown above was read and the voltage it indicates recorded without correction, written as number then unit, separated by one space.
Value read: 41 mV
